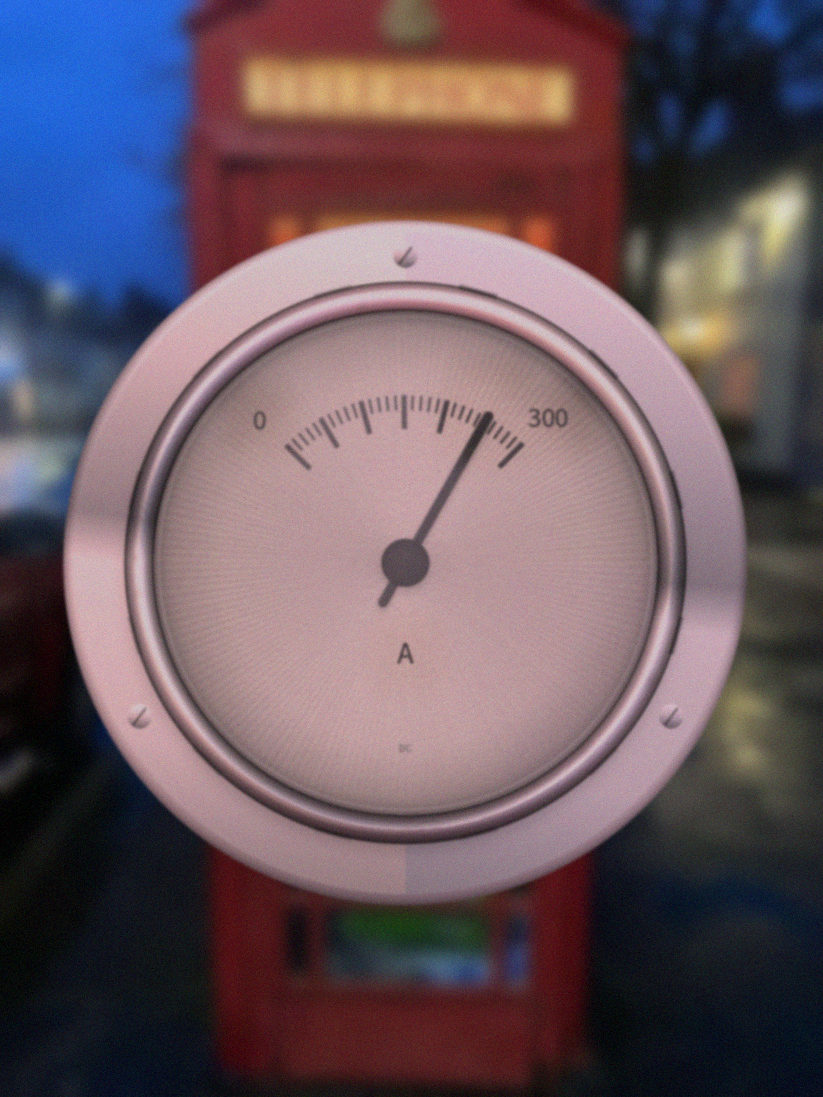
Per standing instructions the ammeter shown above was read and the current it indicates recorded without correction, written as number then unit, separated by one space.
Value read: 250 A
